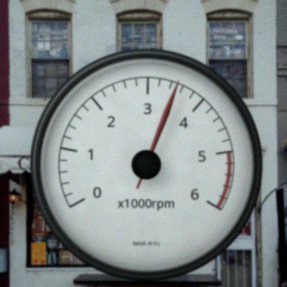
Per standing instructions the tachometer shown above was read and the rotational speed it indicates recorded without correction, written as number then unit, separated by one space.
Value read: 3500 rpm
